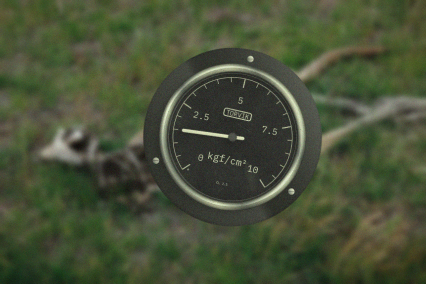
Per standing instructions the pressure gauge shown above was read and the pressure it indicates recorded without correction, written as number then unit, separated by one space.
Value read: 1.5 kg/cm²
